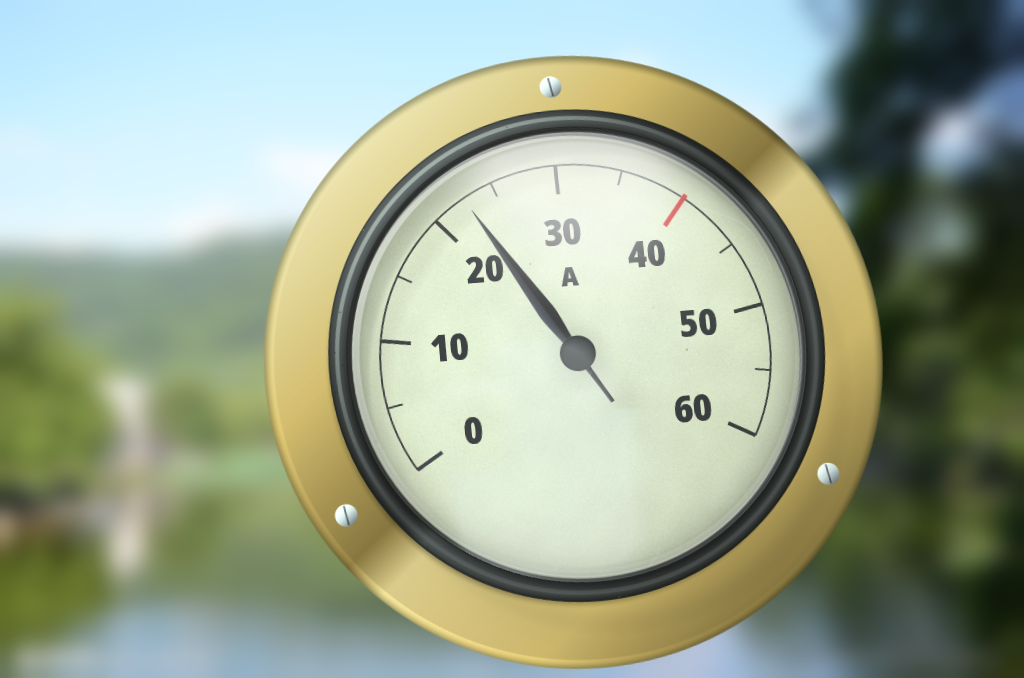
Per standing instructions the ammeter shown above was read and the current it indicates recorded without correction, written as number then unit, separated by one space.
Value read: 22.5 A
